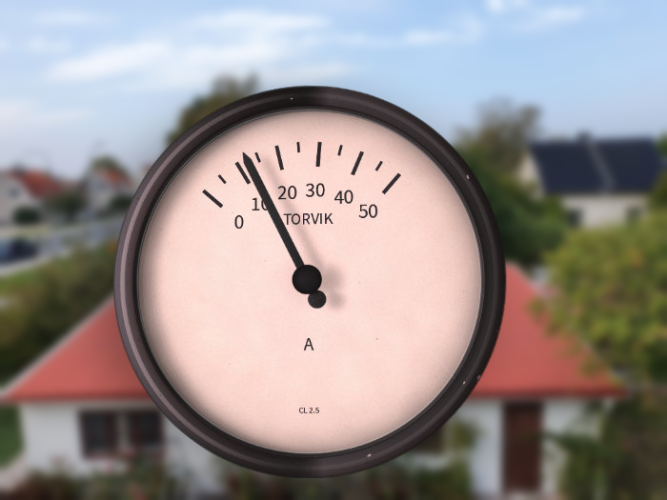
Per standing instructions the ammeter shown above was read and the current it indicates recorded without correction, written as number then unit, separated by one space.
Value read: 12.5 A
